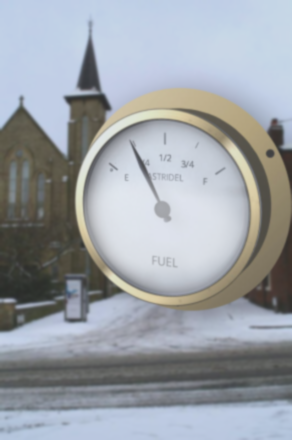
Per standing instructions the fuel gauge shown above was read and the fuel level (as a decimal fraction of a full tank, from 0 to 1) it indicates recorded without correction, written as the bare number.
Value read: 0.25
